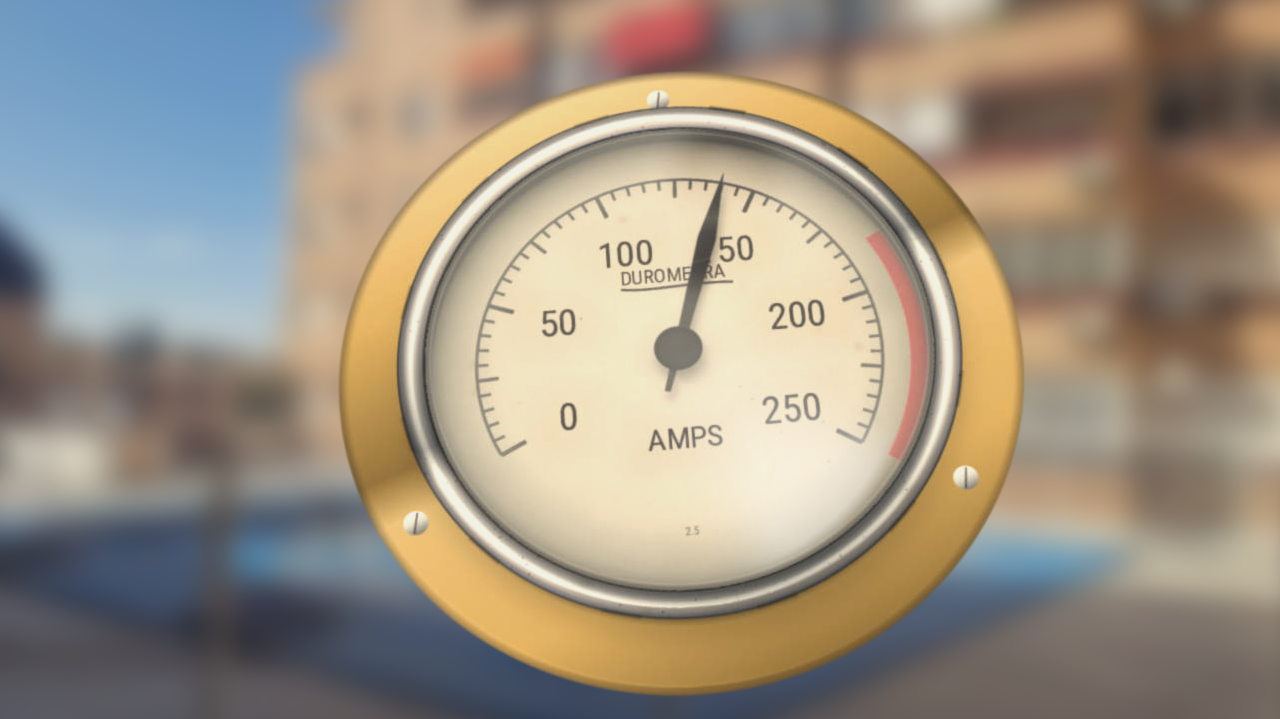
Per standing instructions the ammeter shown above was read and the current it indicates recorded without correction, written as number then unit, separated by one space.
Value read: 140 A
